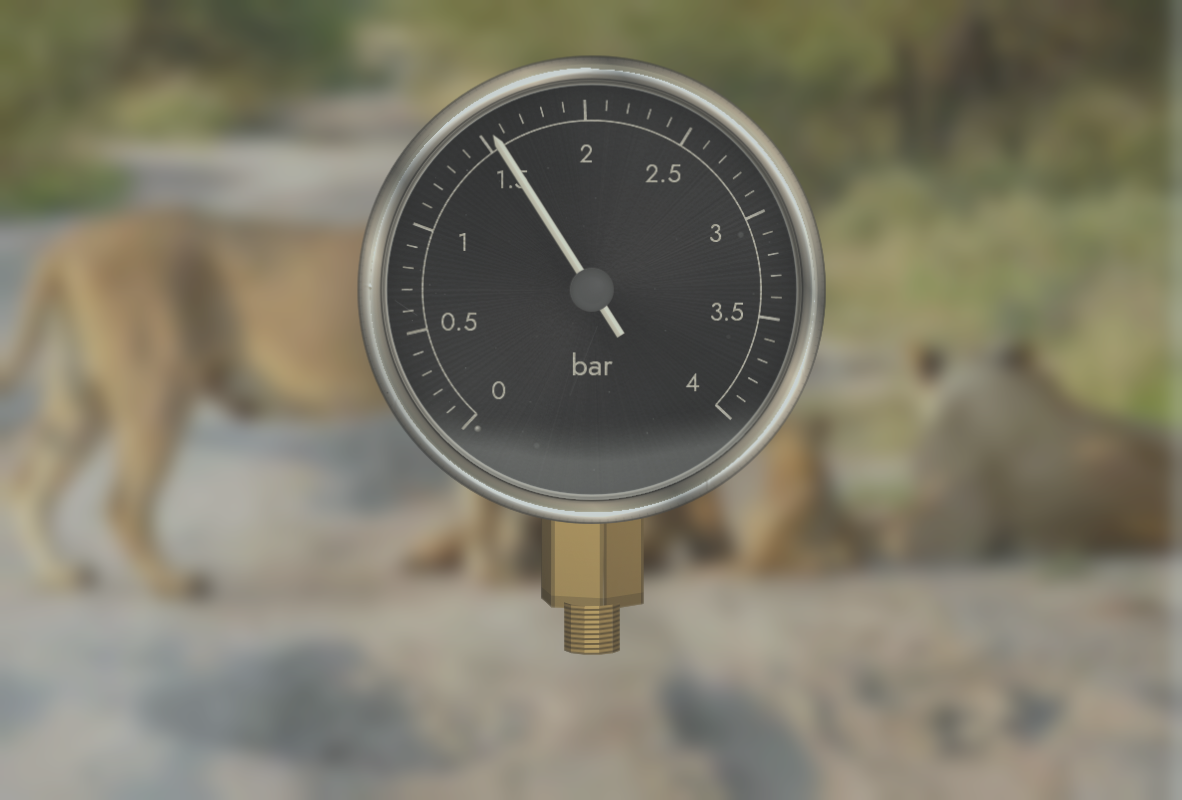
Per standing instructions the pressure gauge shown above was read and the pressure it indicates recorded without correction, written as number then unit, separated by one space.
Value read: 1.55 bar
